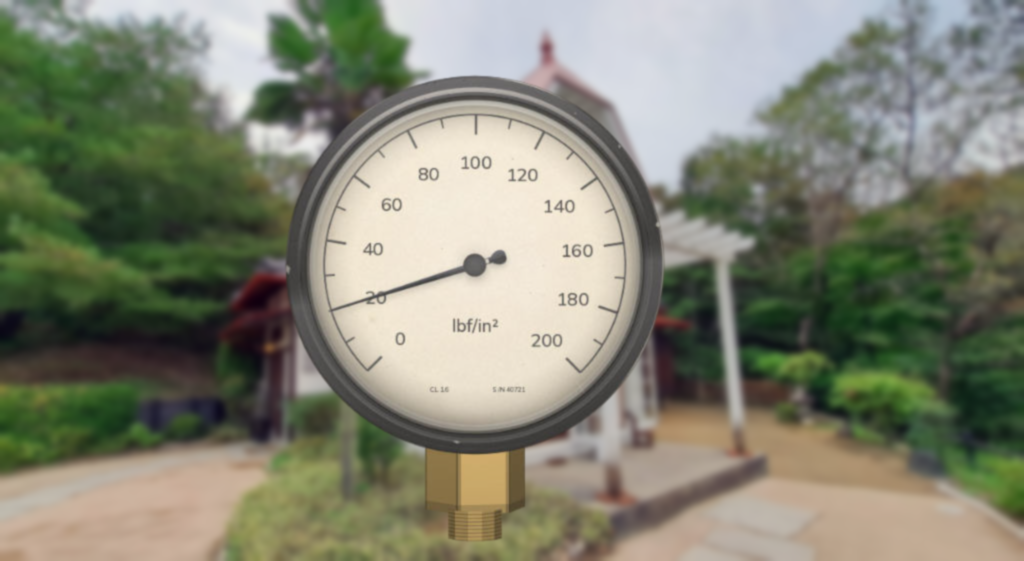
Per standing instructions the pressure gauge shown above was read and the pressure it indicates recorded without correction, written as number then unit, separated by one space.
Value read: 20 psi
